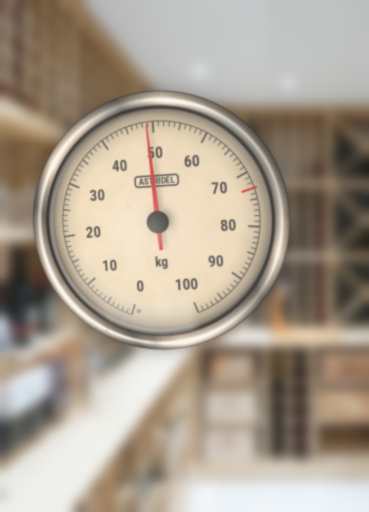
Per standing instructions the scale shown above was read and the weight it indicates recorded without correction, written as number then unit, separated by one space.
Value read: 49 kg
